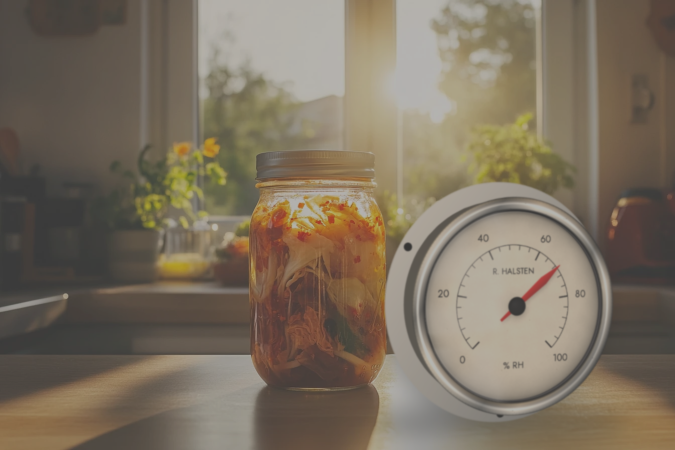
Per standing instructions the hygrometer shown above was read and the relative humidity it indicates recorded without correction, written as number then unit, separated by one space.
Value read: 68 %
